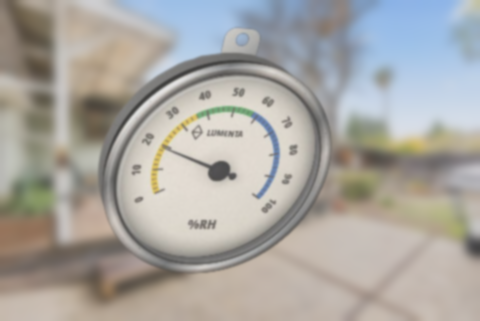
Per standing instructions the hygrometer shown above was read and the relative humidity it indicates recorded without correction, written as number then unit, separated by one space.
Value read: 20 %
